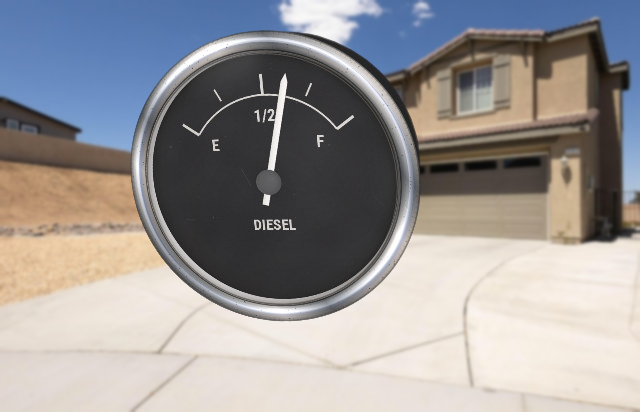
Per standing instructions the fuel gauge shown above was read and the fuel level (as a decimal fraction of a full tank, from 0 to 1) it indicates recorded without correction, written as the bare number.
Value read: 0.625
